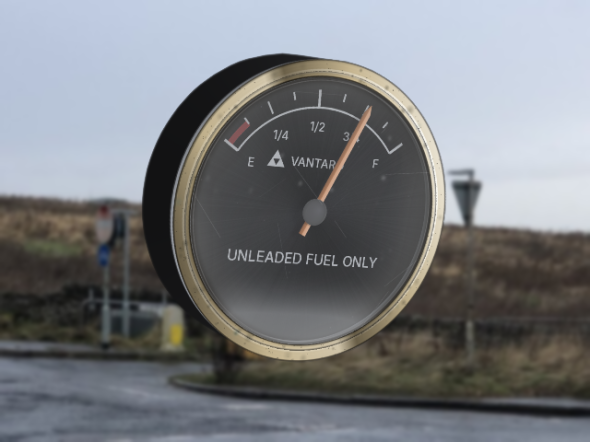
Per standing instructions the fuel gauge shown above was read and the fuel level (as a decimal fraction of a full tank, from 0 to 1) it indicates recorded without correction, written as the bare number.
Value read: 0.75
